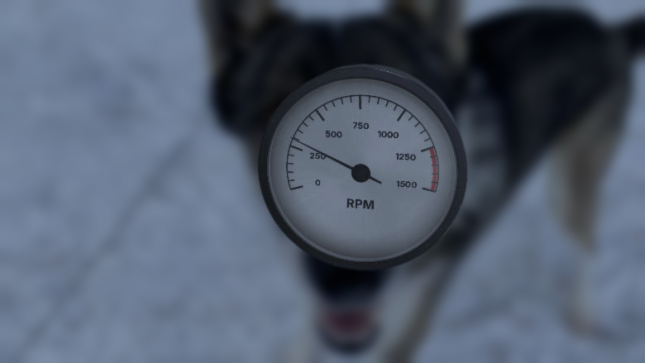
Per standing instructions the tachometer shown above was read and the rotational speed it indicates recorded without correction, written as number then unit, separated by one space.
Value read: 300 rpm
